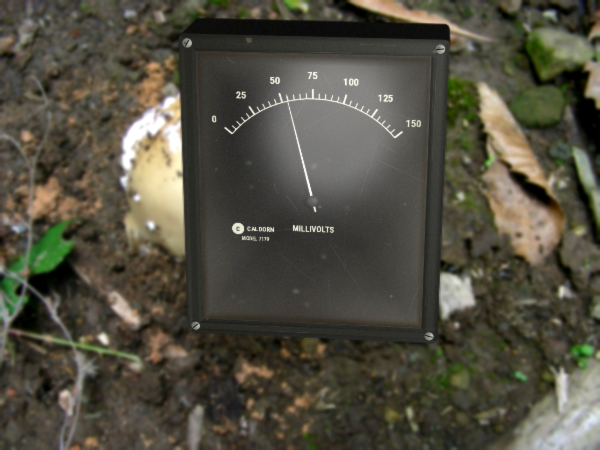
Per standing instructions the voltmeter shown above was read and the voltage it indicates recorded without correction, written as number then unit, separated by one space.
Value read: 55 mV
